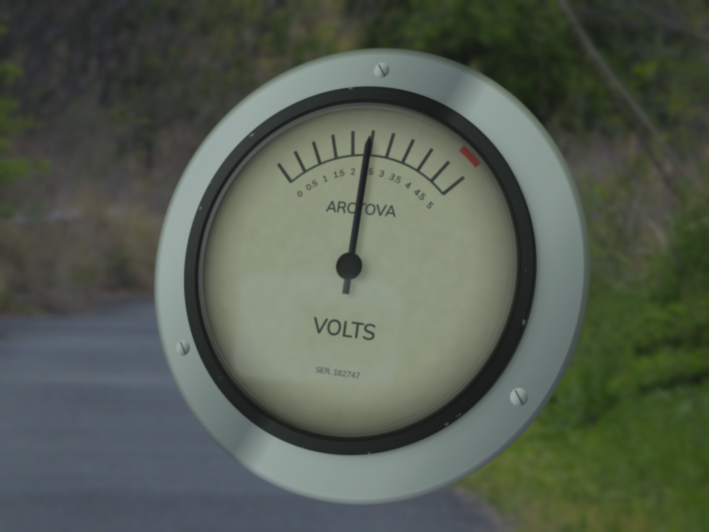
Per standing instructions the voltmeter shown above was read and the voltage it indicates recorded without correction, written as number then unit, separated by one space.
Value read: 2.5 V
